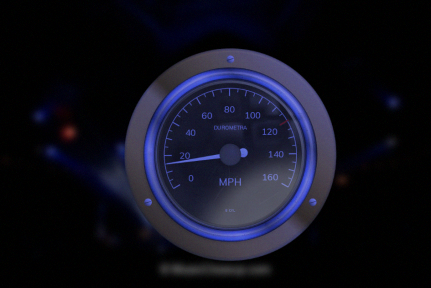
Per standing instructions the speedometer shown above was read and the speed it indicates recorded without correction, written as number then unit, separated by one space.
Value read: 15 mph
